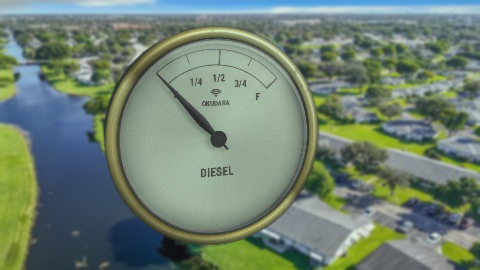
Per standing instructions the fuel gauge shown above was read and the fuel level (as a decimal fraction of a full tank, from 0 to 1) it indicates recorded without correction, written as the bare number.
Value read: 0
